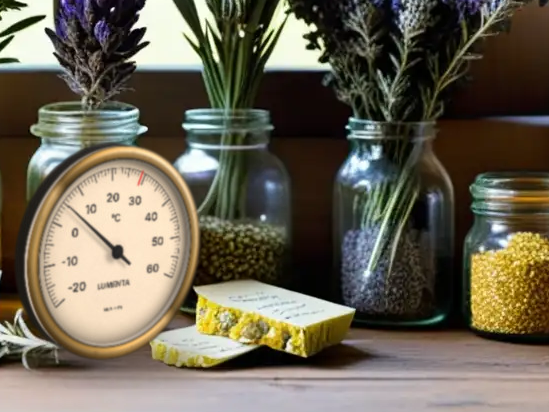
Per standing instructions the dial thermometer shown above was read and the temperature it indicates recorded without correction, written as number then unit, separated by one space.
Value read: 5 °C
